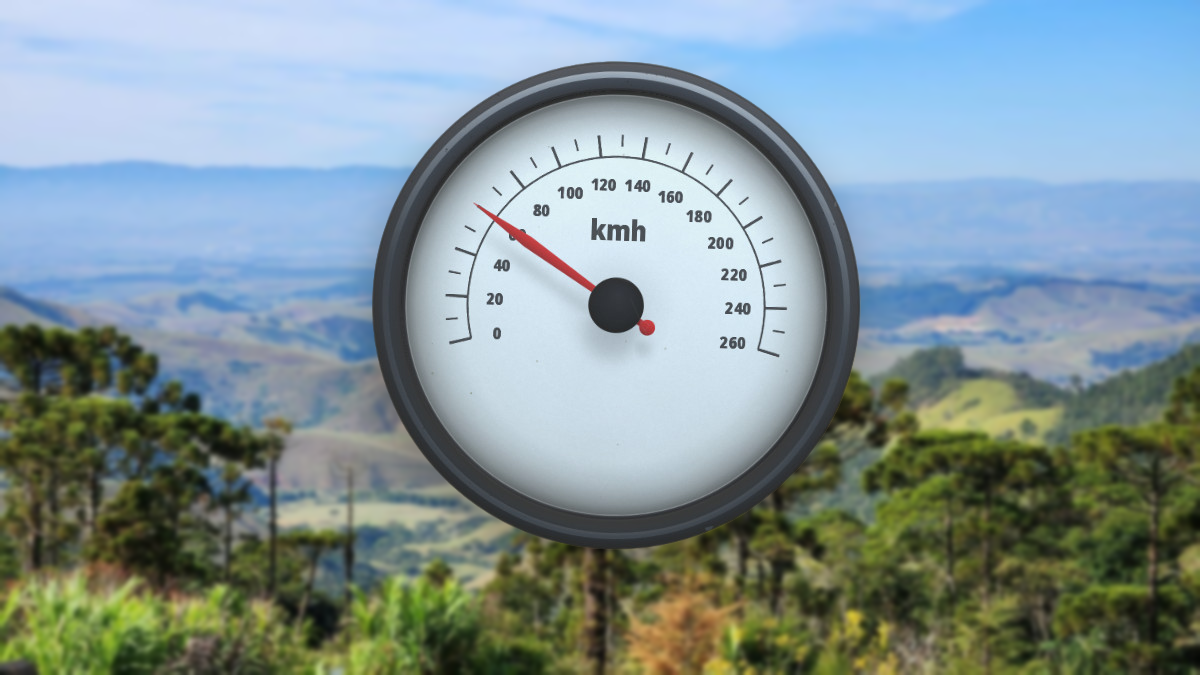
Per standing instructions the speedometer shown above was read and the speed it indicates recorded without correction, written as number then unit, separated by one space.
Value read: 60 km/h
